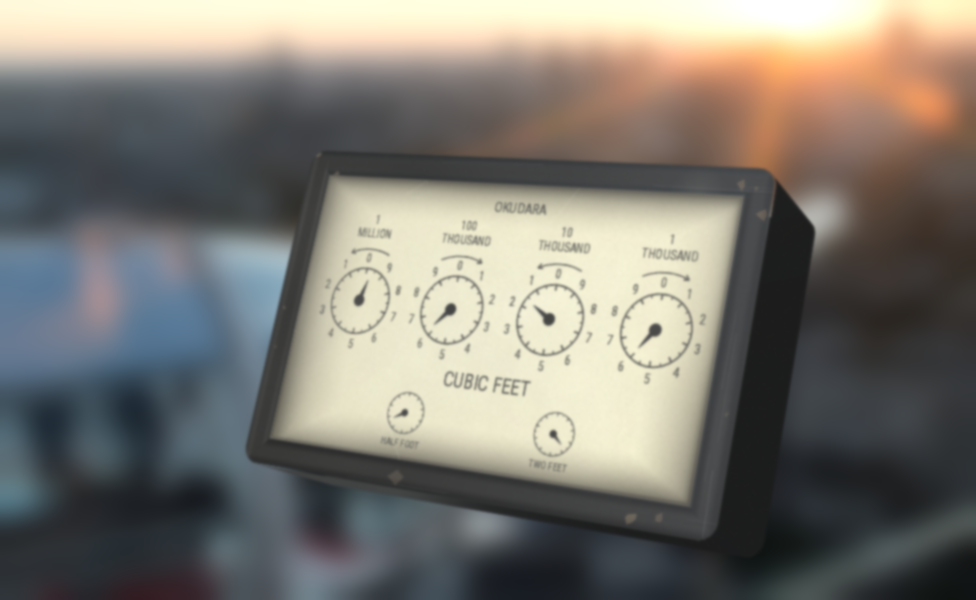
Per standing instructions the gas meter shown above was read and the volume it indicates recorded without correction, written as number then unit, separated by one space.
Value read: 961600 ft³
